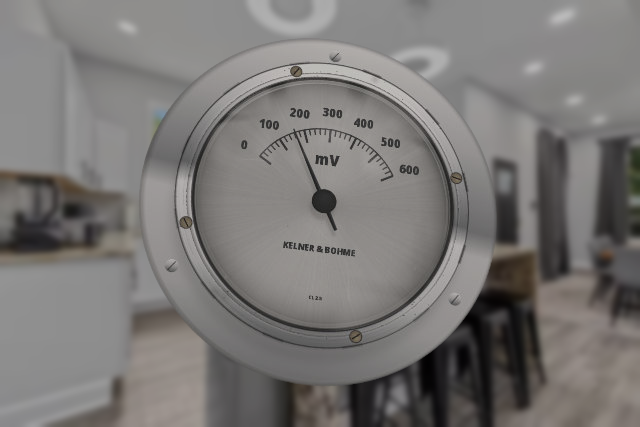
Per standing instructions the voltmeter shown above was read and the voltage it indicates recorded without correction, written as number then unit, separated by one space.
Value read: 160 mV
